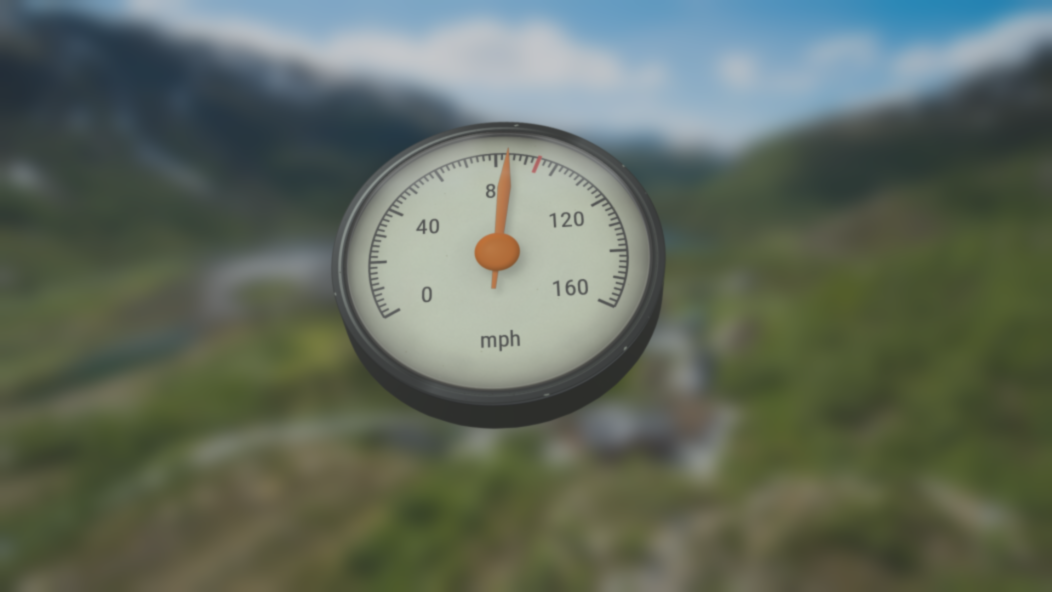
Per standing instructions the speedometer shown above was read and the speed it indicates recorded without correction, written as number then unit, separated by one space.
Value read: 84 mph
